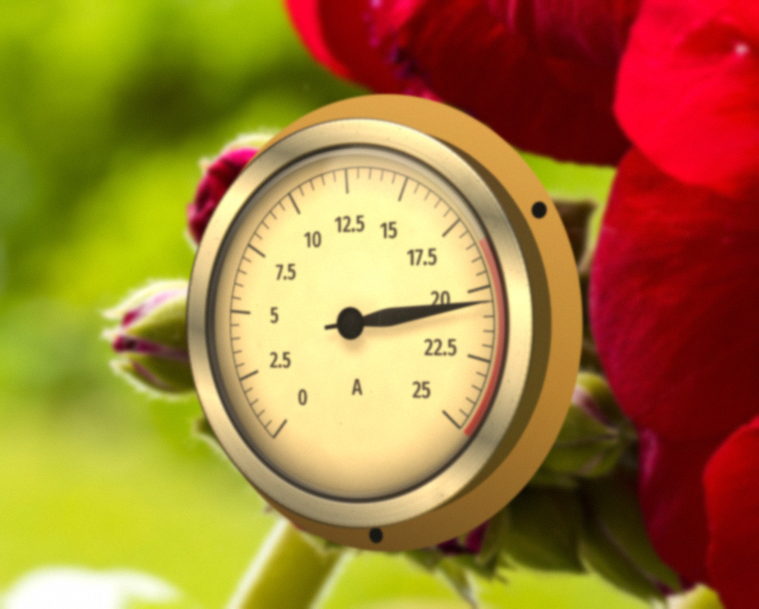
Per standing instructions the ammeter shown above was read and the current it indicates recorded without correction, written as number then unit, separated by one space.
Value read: 20.5 A
